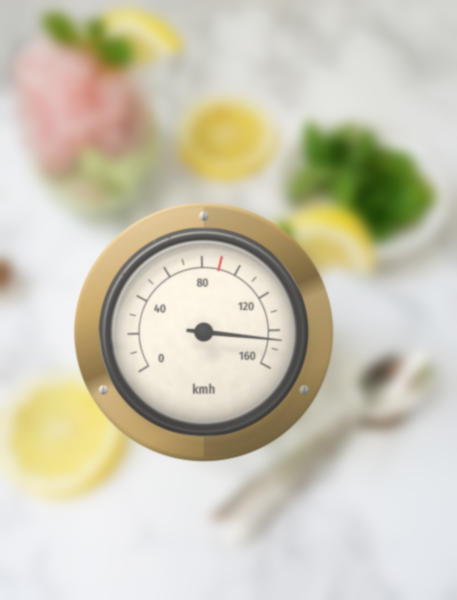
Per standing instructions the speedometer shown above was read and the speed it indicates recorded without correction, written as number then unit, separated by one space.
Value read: 145 km/h
